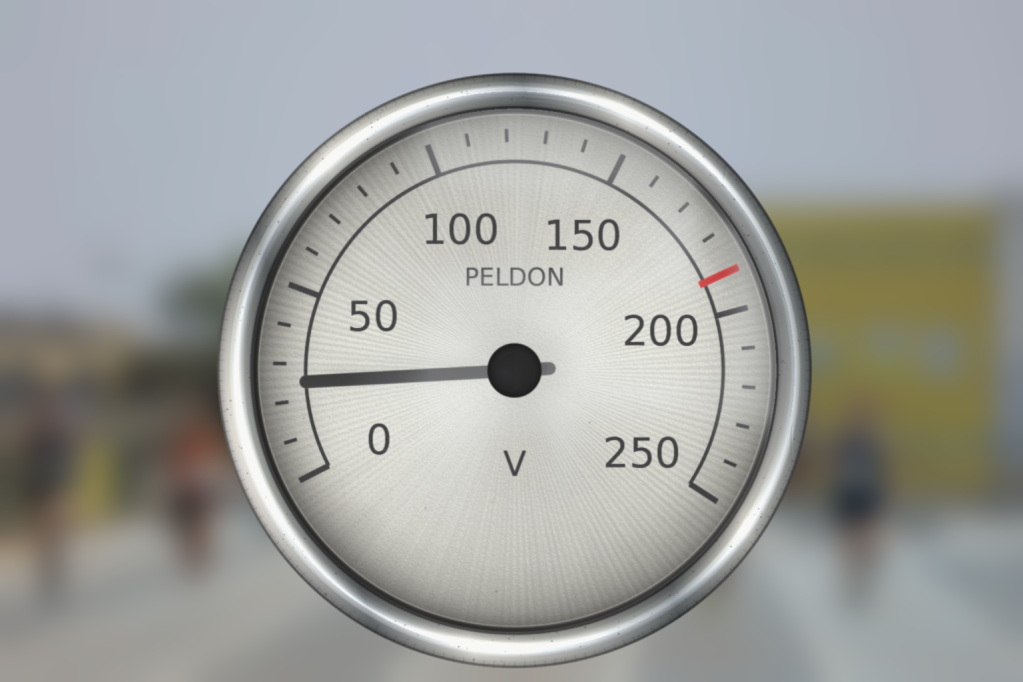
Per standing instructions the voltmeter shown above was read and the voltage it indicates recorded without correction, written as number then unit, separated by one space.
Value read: 25 V
